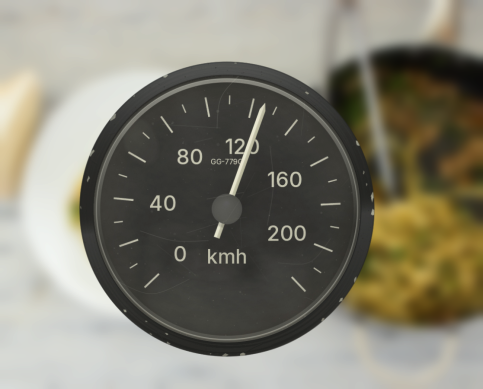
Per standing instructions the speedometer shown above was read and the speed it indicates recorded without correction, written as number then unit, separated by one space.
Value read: 125 km/h
